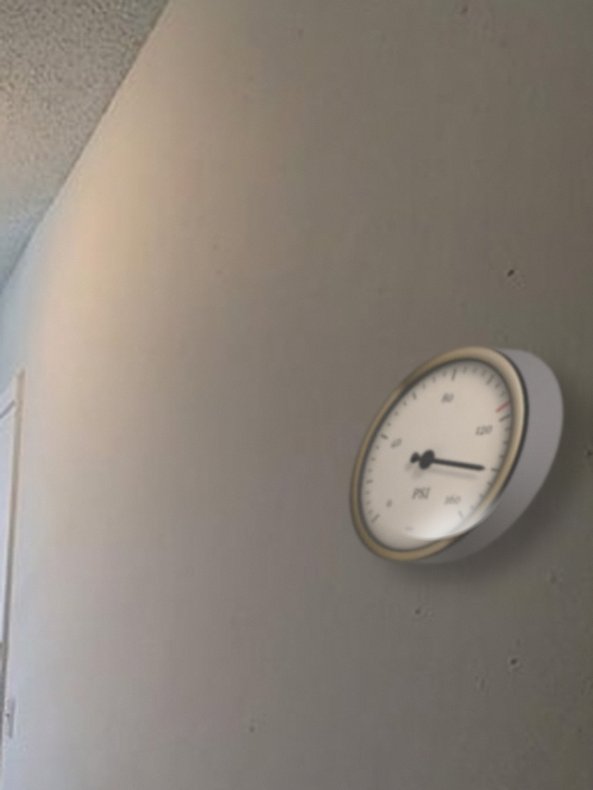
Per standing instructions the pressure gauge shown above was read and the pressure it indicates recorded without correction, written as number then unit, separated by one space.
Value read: 140 psi
